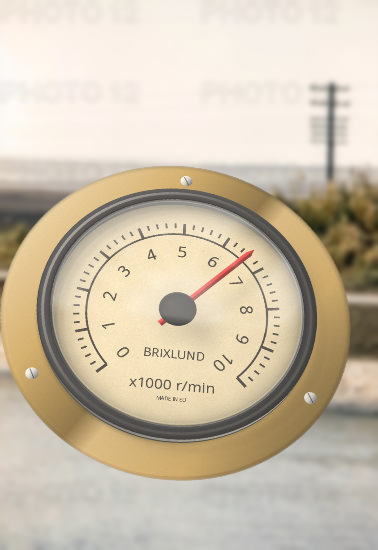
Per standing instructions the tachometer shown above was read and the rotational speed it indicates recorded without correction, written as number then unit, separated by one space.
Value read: 6600 rpm
